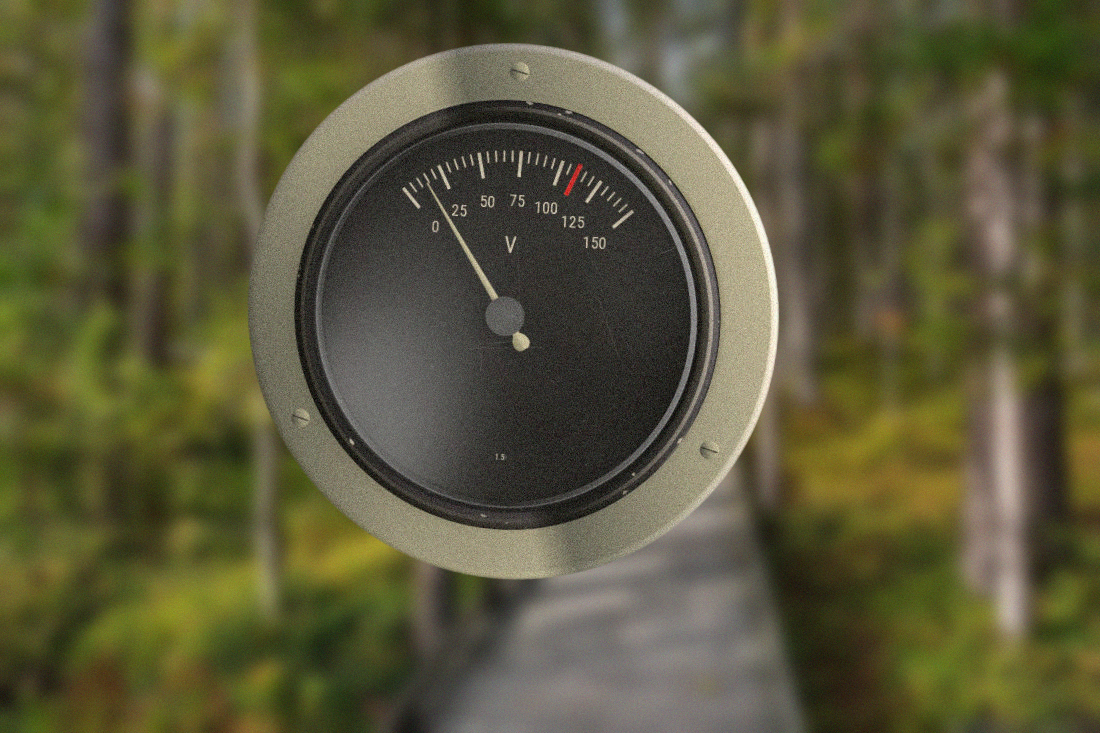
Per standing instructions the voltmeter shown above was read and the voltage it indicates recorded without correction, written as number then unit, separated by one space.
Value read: 15 V
